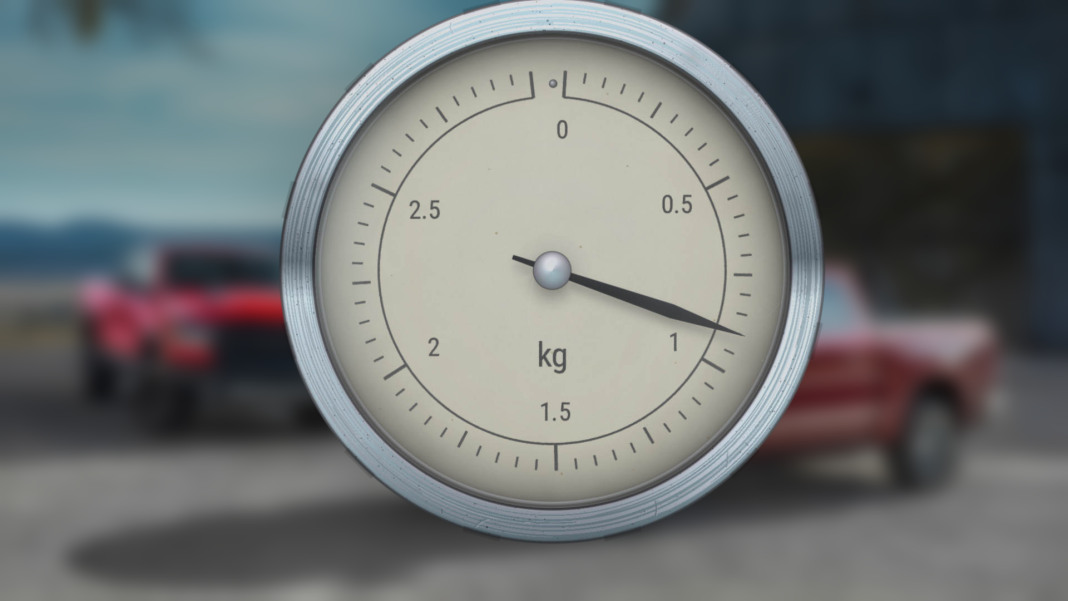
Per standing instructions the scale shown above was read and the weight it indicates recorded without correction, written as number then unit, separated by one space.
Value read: 0.9 kg
